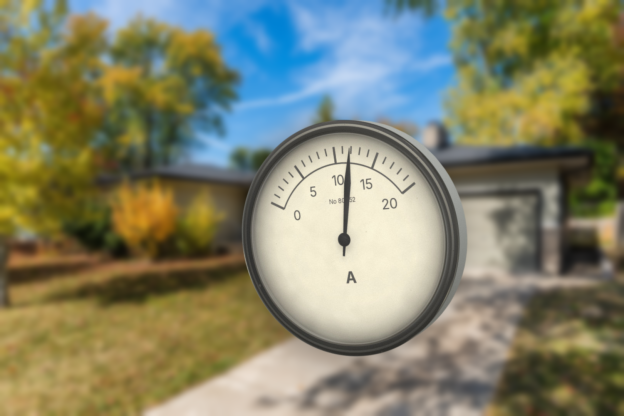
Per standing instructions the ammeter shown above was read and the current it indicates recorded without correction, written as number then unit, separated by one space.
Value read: 12 A
